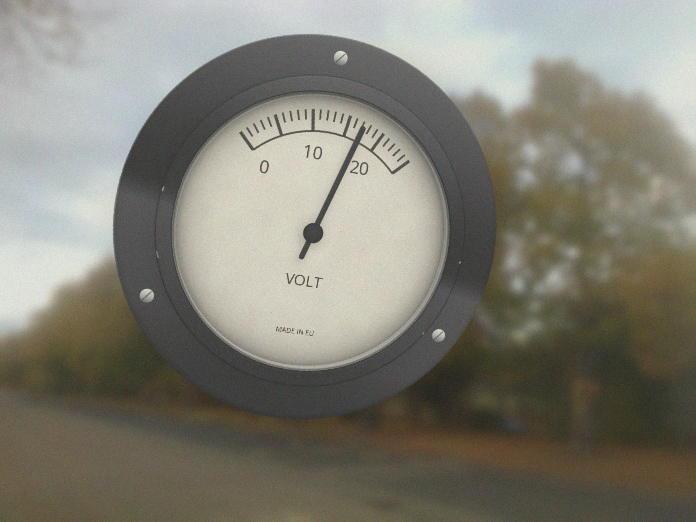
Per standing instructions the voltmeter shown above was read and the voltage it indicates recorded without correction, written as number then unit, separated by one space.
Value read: 17 V
